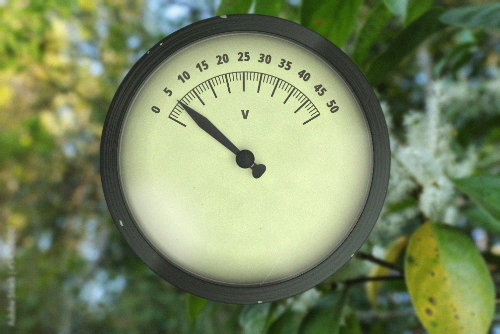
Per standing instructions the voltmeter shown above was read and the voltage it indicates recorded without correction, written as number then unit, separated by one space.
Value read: 5 V
